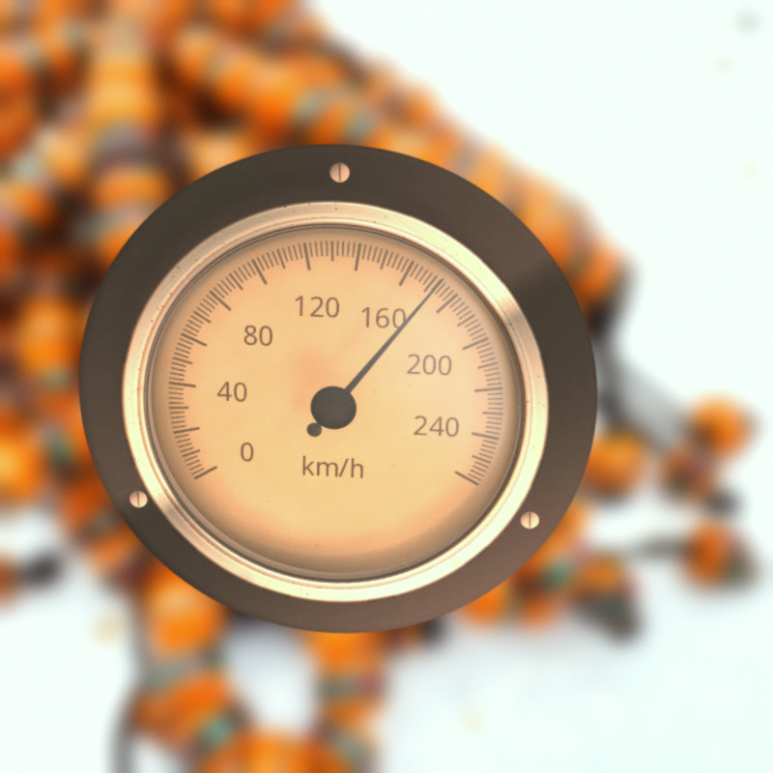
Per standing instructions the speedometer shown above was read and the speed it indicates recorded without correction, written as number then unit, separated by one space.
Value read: 172 km/h
